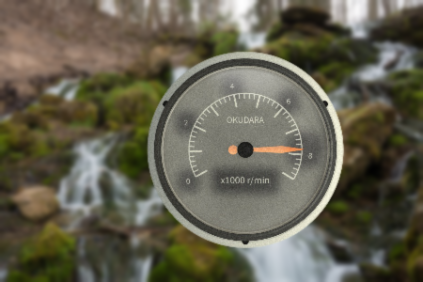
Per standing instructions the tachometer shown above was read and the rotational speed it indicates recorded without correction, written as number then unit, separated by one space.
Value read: 7800 rpm
